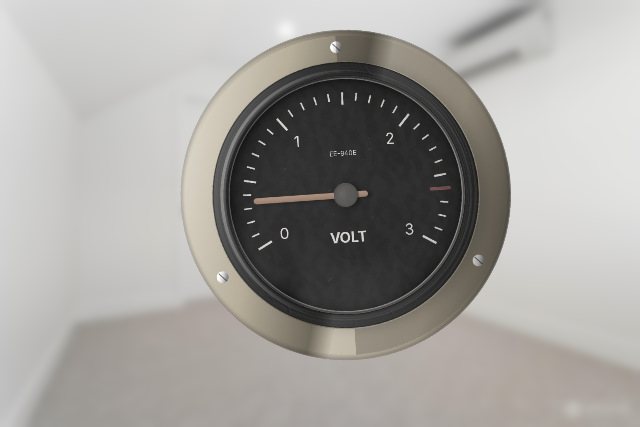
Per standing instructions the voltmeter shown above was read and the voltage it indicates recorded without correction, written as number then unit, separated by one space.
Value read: 0.35 V
